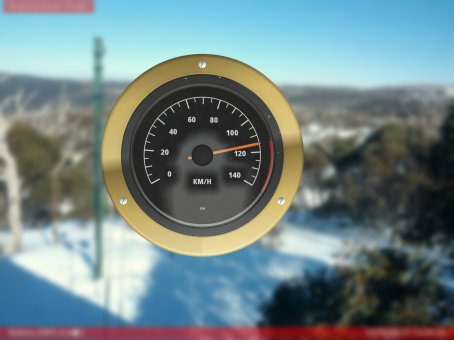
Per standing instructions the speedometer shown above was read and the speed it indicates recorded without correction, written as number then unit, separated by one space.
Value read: 115 km/h
